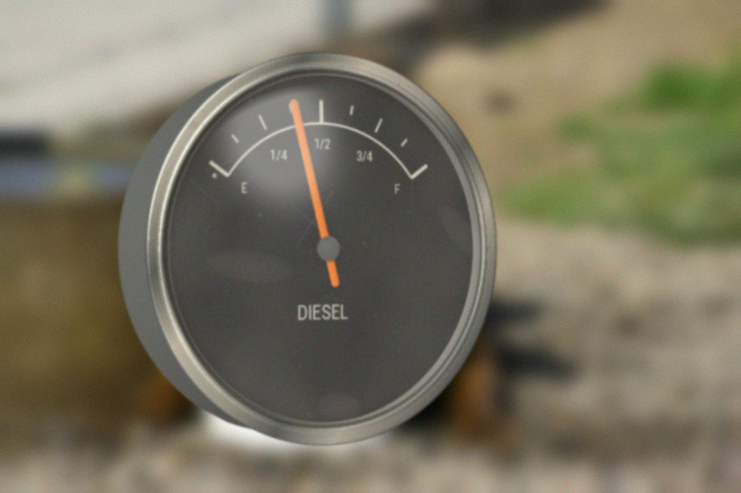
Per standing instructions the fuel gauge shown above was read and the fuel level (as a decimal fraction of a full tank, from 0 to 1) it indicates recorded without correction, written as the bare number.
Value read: 0.375
